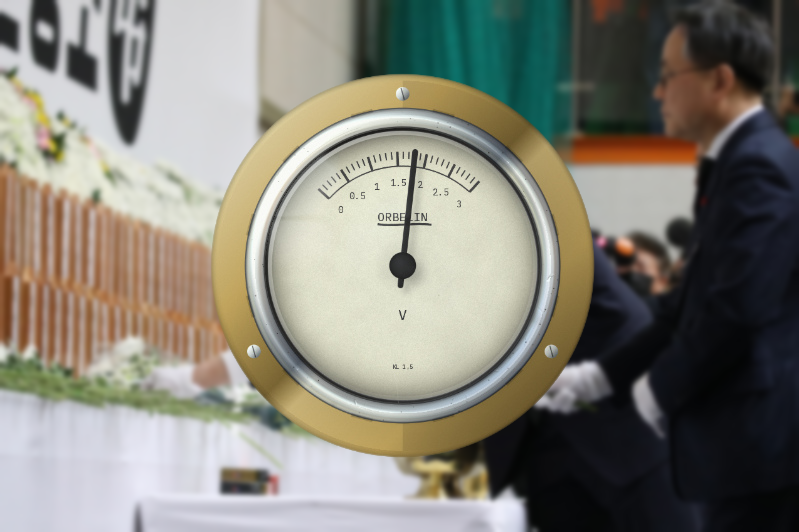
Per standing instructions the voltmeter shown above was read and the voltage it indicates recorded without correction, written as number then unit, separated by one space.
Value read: 1.8 V
